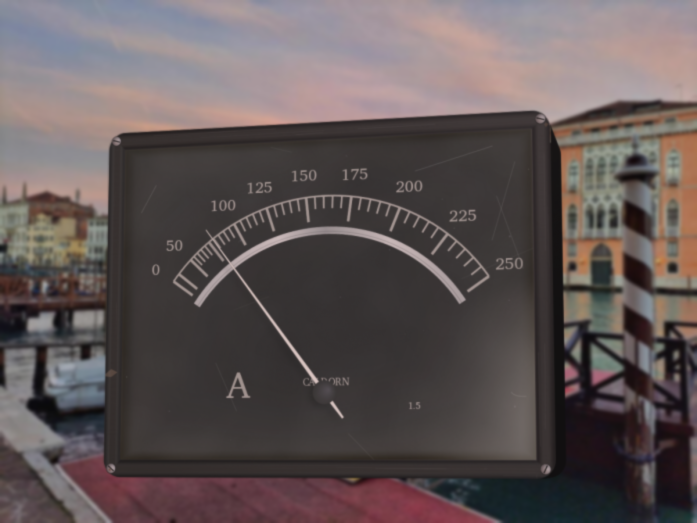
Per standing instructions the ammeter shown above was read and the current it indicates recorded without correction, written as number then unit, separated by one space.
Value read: 80 A
